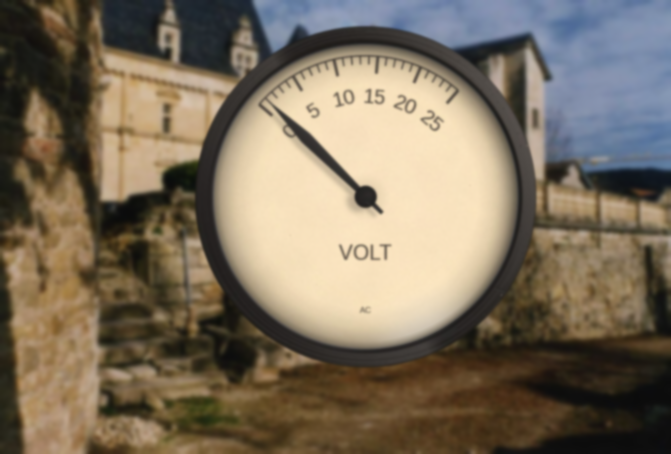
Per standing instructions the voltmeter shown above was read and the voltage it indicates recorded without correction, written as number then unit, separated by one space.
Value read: 1 V
